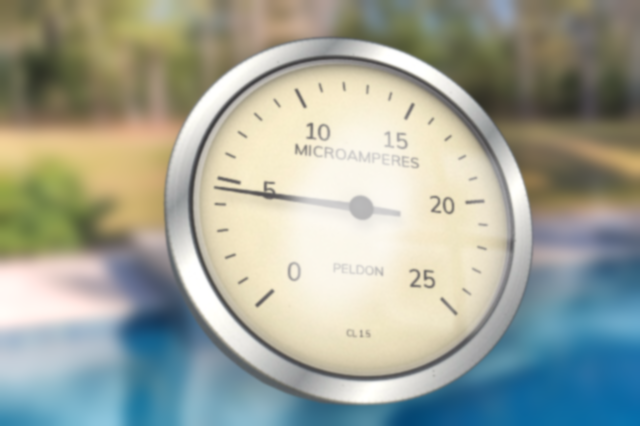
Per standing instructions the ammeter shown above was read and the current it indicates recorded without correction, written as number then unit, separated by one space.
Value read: 4.5 µA
